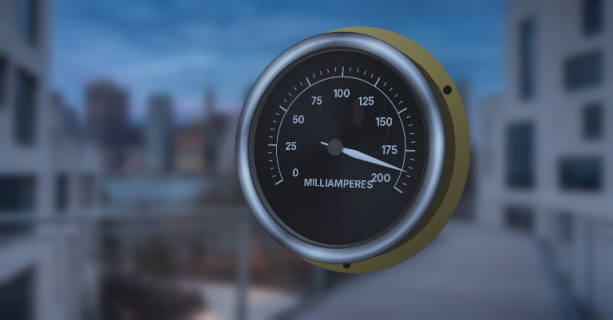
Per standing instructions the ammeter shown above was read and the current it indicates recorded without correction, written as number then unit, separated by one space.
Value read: 187.5 mA
